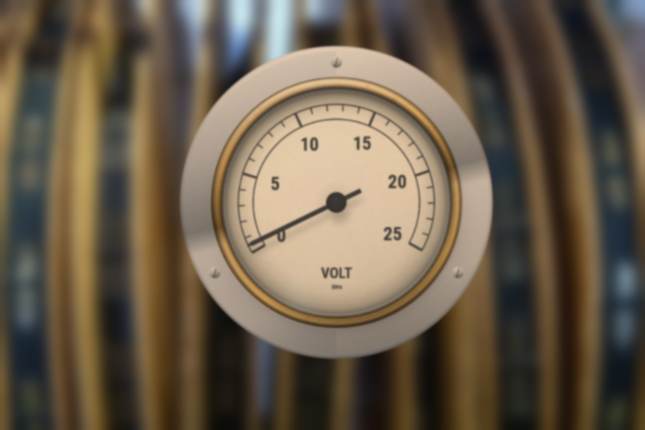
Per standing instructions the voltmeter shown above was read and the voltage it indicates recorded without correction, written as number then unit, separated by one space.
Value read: 0.5 V
